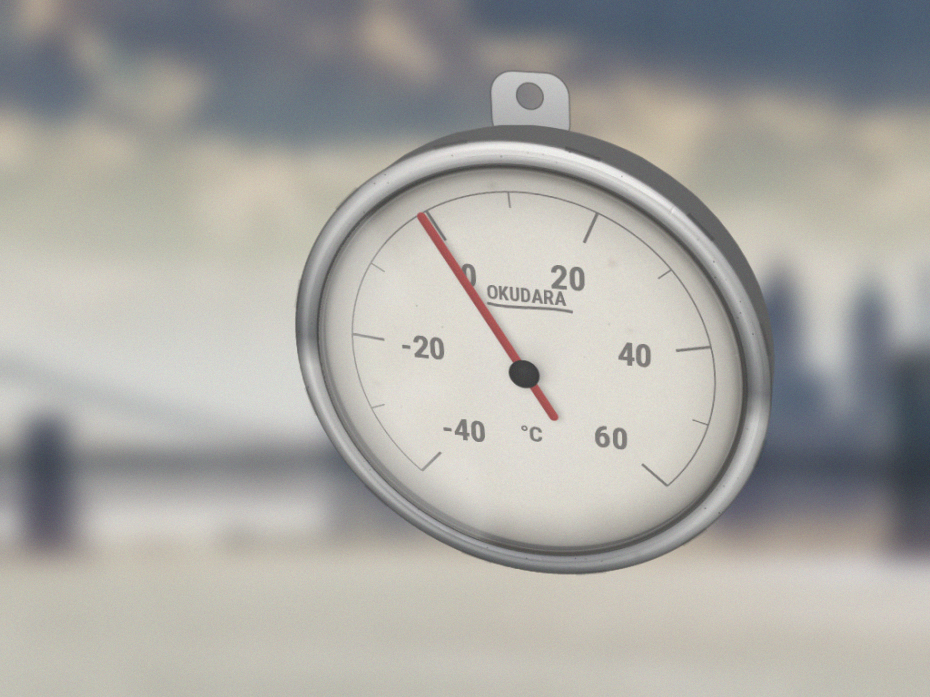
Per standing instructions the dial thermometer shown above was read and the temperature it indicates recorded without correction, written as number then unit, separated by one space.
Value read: 0 °C
